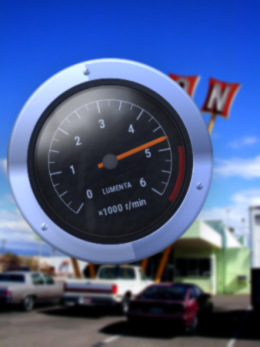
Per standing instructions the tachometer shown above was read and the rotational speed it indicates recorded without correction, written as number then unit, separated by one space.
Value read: 4750 rpm
